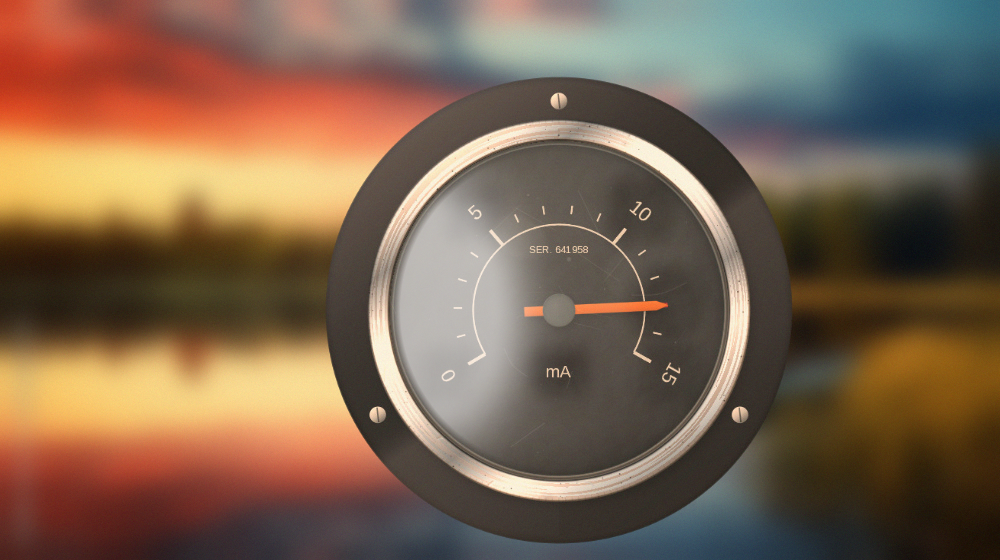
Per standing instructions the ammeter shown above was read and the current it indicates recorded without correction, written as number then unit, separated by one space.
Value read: 13 mA
